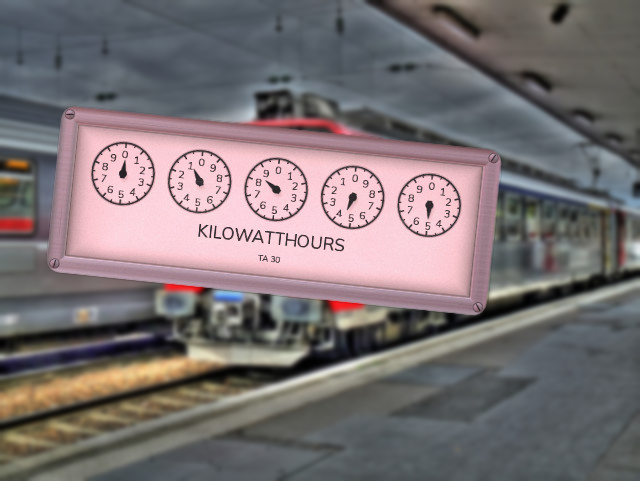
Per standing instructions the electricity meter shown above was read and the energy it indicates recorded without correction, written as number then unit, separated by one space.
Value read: 845 kWh
